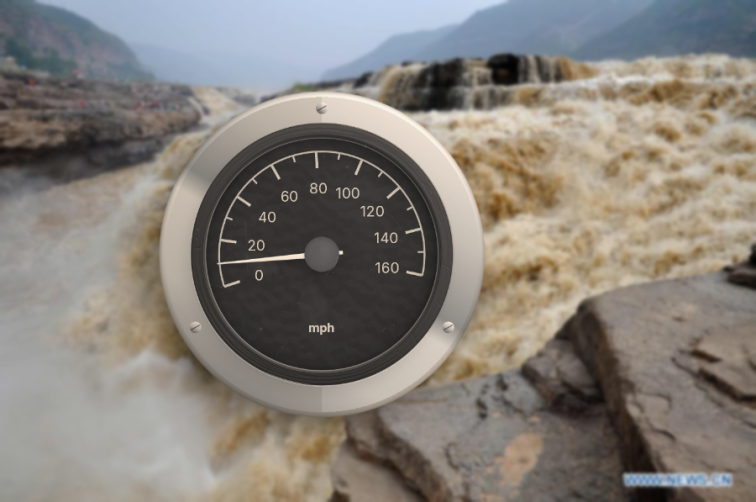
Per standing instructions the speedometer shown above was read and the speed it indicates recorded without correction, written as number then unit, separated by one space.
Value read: 10 mph
